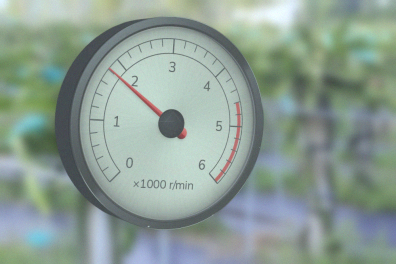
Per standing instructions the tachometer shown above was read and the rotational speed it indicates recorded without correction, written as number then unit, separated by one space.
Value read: 1800 rpm
